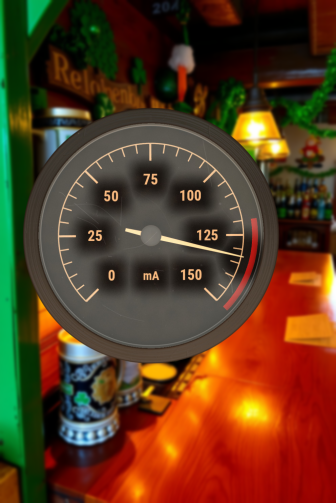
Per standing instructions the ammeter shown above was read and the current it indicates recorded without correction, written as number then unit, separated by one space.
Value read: 132.5 mA
